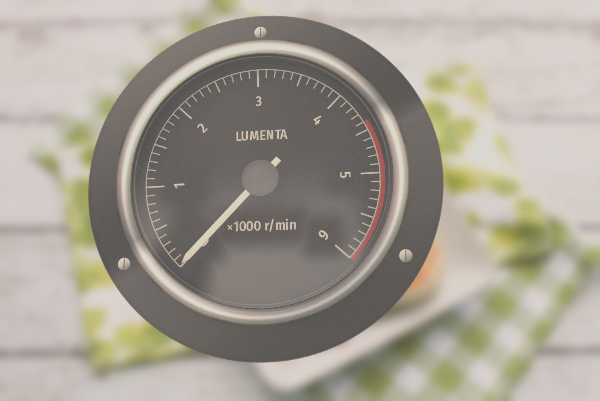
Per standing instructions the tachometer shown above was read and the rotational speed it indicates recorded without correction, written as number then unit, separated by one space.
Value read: 0 rpm
